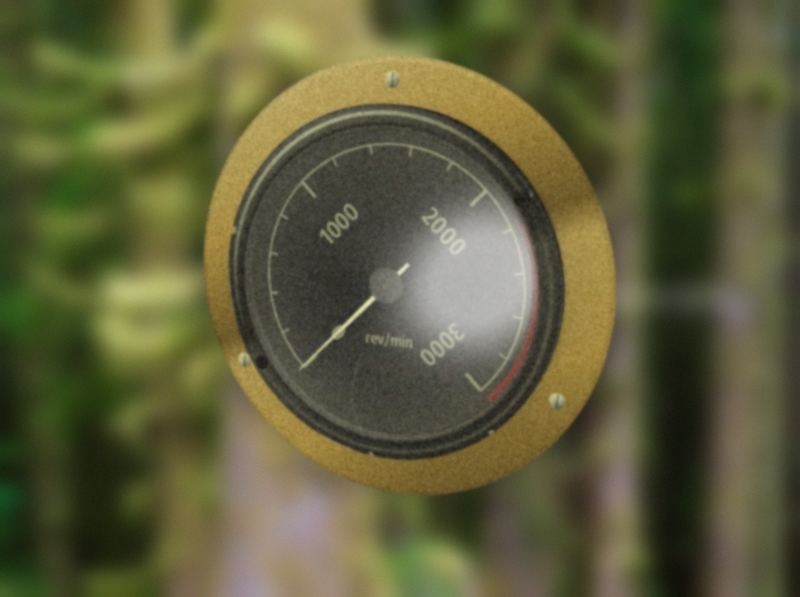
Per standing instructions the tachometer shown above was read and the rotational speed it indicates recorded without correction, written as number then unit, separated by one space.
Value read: 0 rpm
